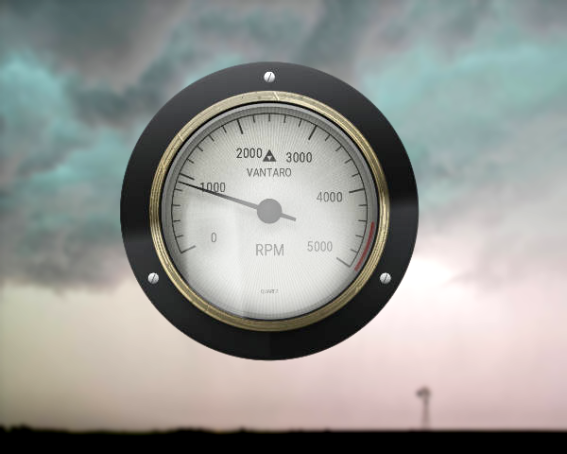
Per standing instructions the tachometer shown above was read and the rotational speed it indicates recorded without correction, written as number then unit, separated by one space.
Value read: 900 rpm
